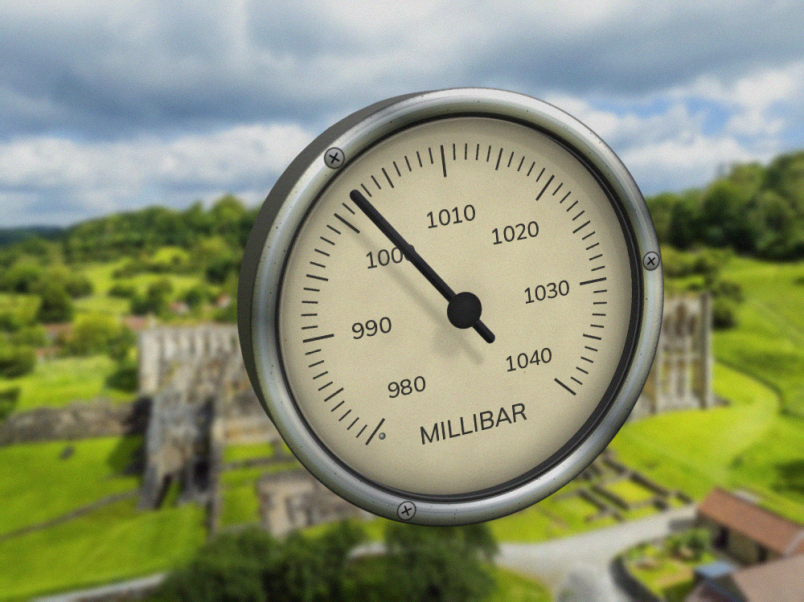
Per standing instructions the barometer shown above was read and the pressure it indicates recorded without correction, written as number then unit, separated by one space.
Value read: 1002 mbar
